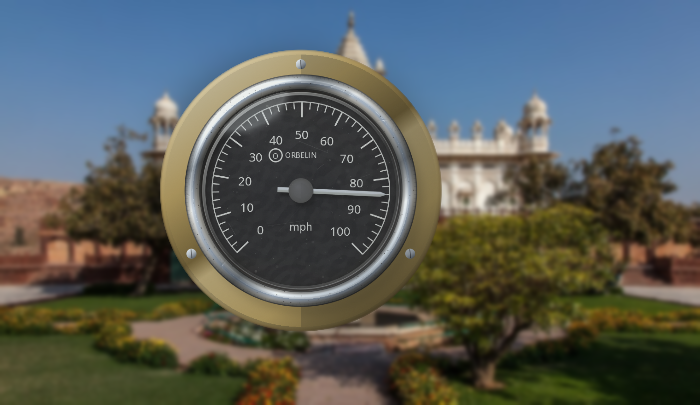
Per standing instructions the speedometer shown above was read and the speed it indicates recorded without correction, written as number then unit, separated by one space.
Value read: 84 mph
